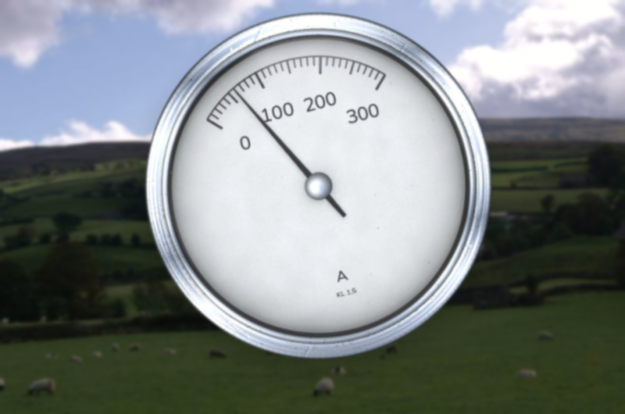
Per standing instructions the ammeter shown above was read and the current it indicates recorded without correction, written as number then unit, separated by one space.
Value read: 60 A
